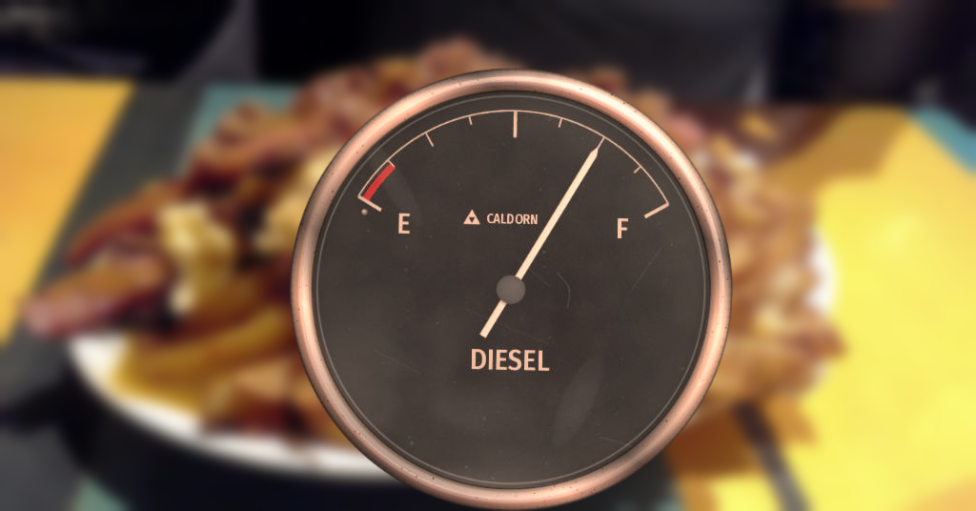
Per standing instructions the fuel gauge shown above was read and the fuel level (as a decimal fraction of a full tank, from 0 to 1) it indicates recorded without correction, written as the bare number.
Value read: 0.75
